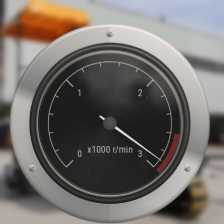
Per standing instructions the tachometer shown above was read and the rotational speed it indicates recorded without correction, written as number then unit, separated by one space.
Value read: 2900 rpm
